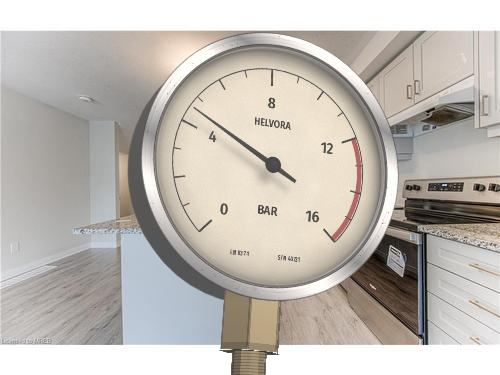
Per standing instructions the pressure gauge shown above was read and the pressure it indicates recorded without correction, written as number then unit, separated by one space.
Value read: 4.5 bar
